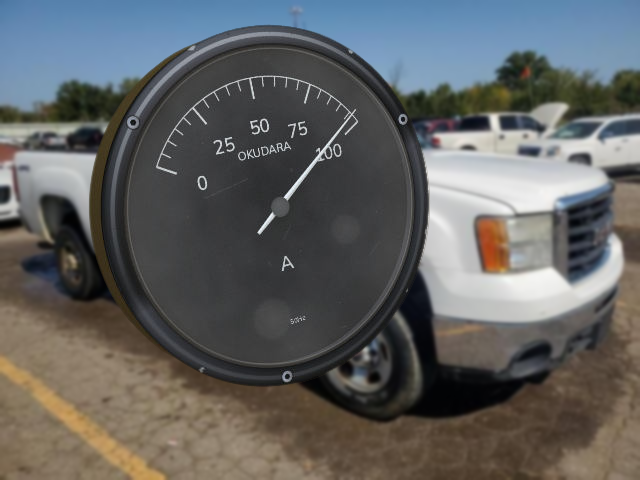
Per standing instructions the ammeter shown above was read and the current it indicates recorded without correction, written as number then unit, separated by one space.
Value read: 95 A
